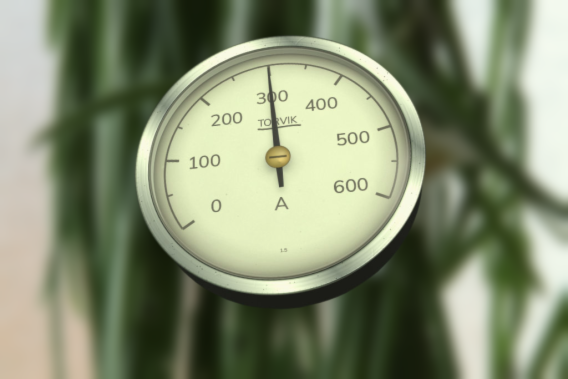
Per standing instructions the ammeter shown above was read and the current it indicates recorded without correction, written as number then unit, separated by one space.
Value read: 300 A
